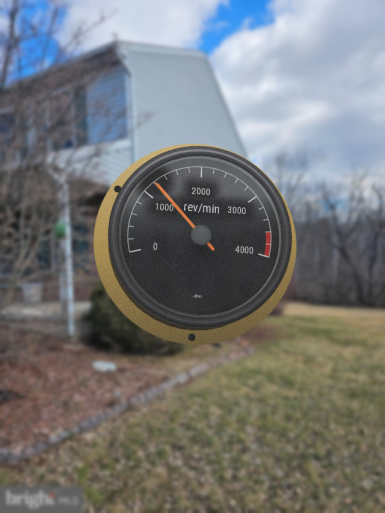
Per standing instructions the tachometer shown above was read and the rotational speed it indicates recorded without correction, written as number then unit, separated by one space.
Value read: 1200 rpm
